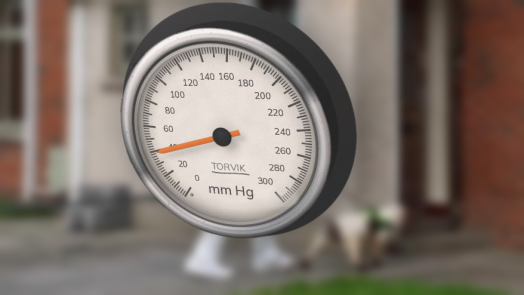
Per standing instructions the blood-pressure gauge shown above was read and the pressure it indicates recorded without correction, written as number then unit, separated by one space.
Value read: 40 mmHg
